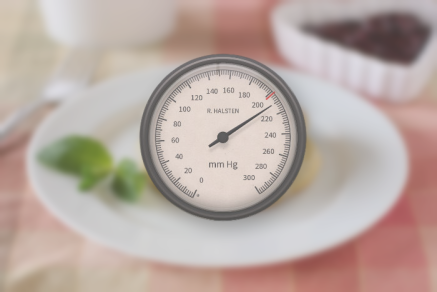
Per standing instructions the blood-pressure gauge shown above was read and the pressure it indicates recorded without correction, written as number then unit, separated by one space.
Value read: 210 mmHg
